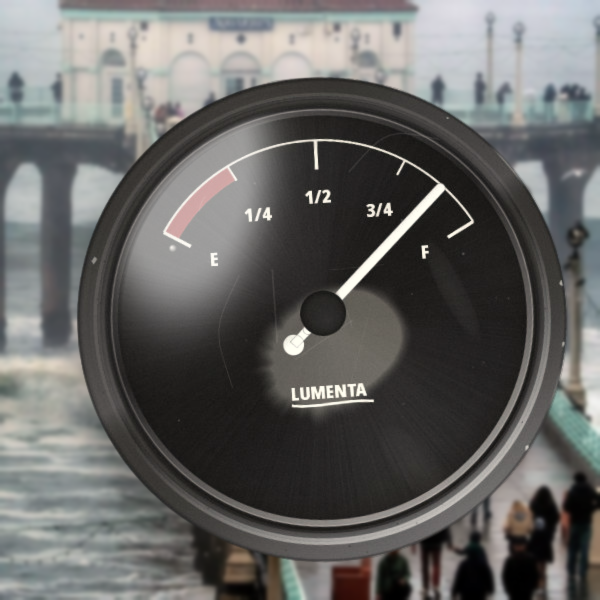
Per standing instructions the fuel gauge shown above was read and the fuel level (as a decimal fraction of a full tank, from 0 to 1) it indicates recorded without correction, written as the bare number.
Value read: 0.875
